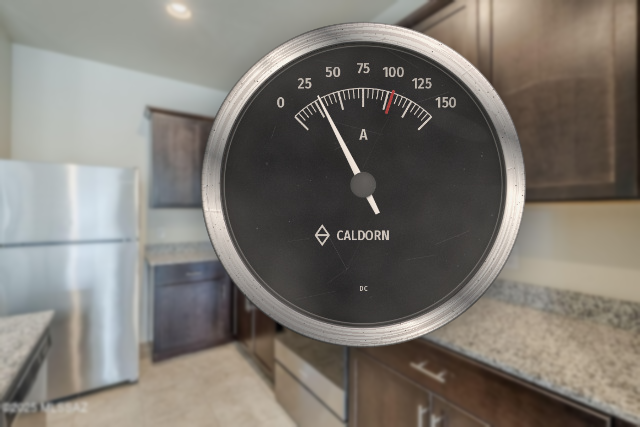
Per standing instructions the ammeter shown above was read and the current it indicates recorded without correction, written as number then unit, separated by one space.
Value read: 30 A
